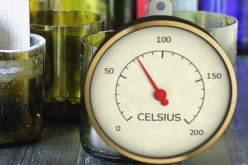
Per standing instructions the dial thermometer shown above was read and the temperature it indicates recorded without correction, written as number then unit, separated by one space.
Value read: 75 °C
